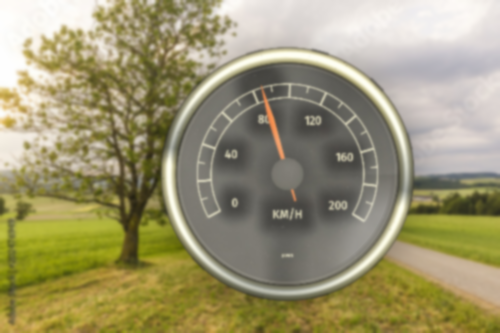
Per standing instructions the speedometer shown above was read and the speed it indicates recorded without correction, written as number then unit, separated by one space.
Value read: 85 km/h
